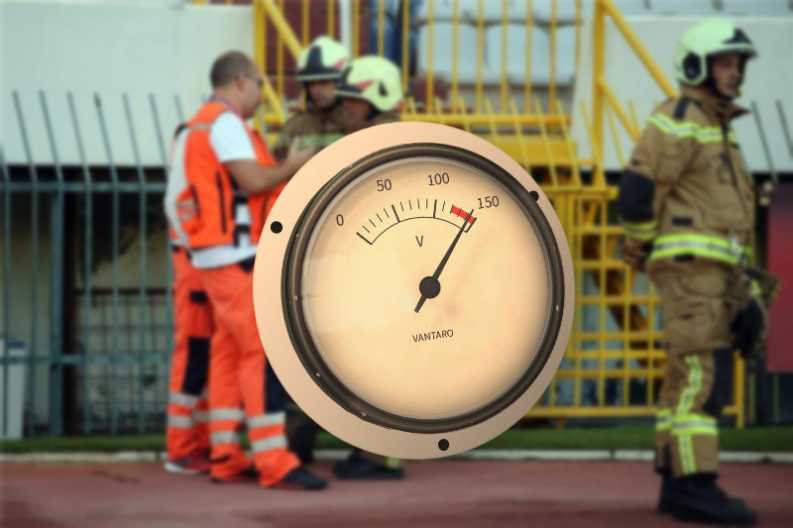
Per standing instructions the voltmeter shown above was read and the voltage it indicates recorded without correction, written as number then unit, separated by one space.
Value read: 140 V
